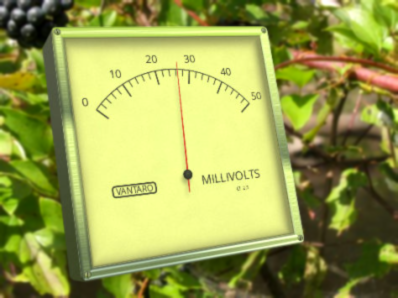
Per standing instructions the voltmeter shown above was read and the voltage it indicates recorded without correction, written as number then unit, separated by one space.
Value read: 26 mV
